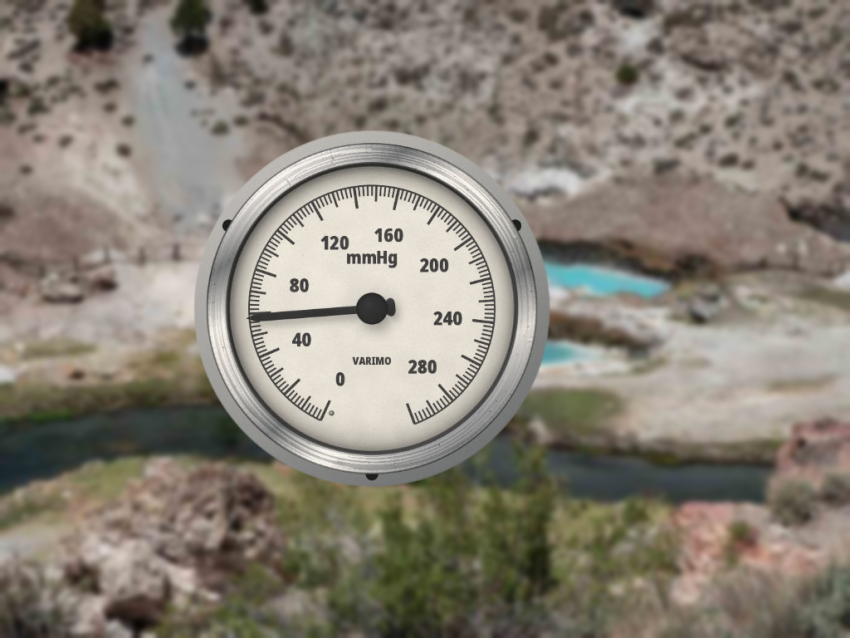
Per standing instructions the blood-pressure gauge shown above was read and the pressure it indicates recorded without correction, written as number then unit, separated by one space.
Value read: 58 mmHg
